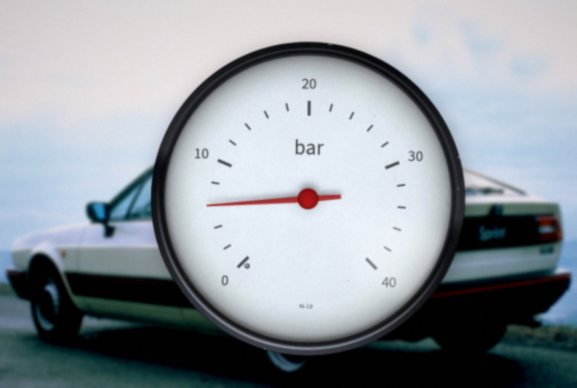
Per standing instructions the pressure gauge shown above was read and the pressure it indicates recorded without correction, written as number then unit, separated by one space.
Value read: 6 bar
